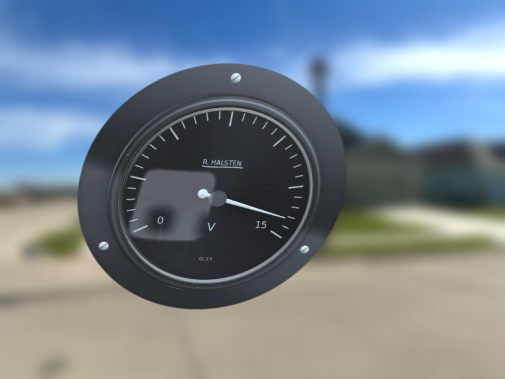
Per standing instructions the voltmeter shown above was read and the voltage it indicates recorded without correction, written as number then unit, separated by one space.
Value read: 14 V
